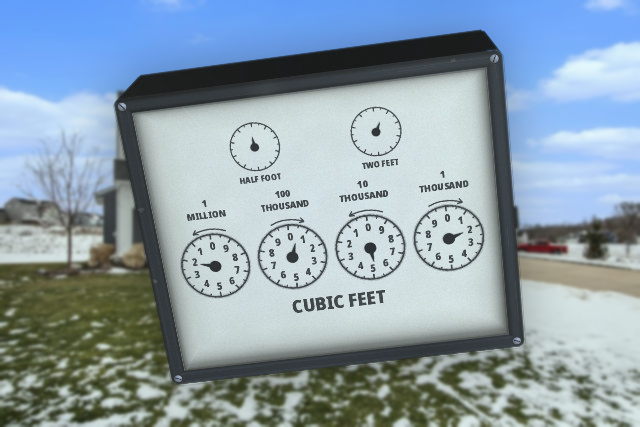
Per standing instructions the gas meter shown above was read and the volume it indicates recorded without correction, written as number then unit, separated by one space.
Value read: 205200 ft³
